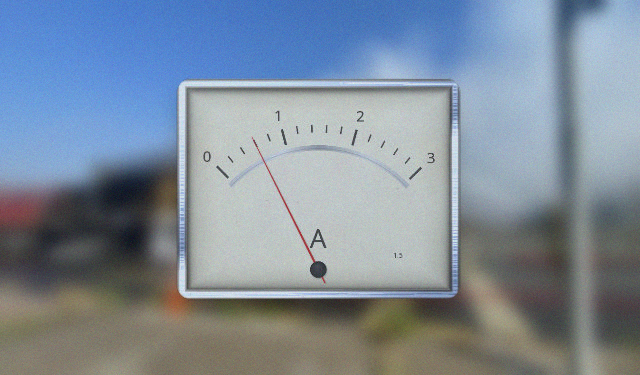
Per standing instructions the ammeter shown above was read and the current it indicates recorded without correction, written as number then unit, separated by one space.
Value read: 0.6 A
